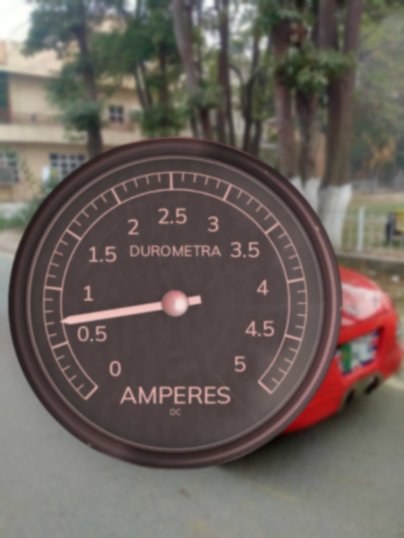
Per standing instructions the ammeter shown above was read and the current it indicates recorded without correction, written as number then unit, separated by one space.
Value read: 0.7 A
